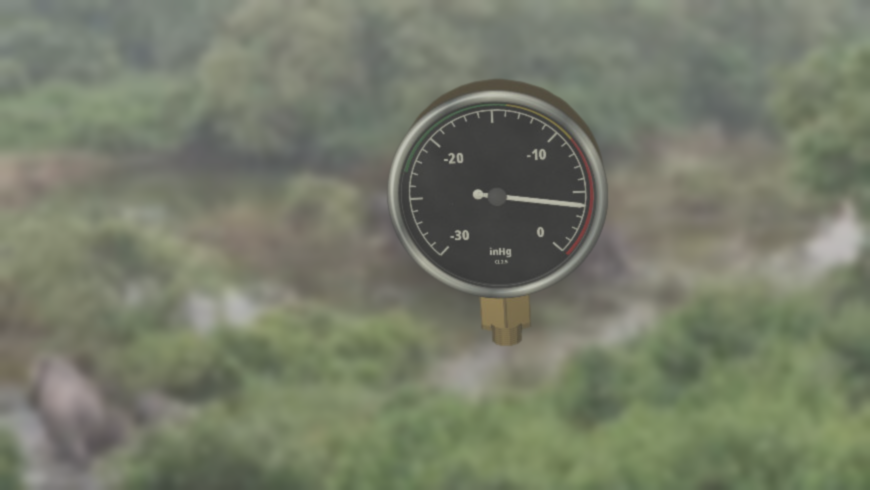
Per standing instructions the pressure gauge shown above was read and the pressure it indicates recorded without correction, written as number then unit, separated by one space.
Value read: -4 inHg
